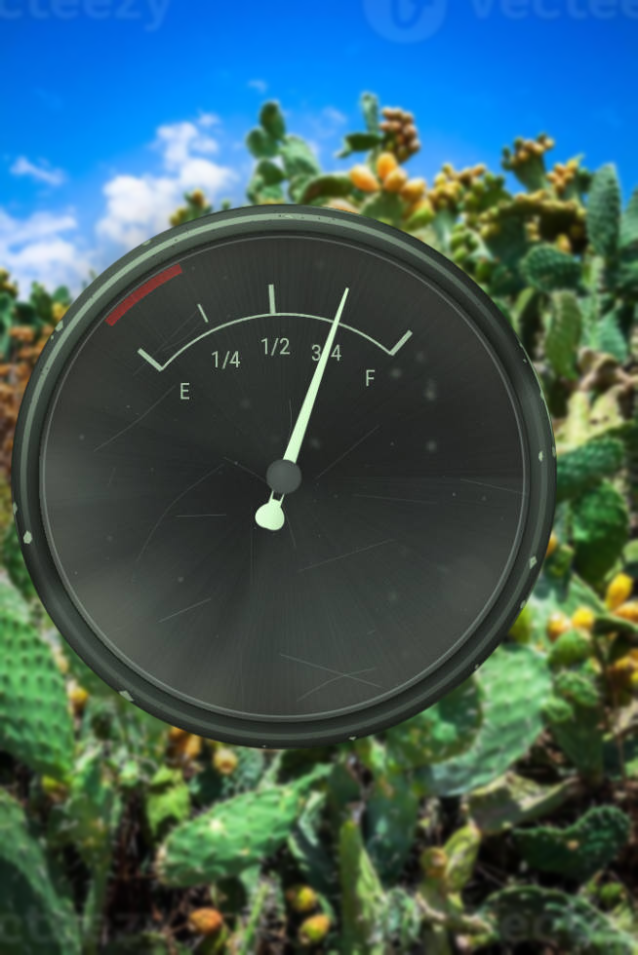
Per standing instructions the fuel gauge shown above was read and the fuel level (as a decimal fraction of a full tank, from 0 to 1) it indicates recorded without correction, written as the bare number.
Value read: 0.75
